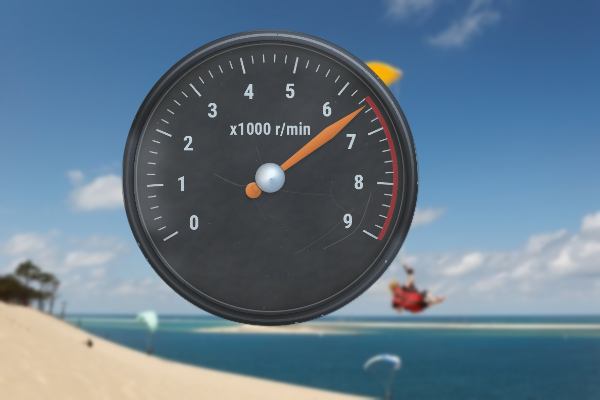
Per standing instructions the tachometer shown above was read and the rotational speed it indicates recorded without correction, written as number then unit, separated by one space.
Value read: 6500 rpm
